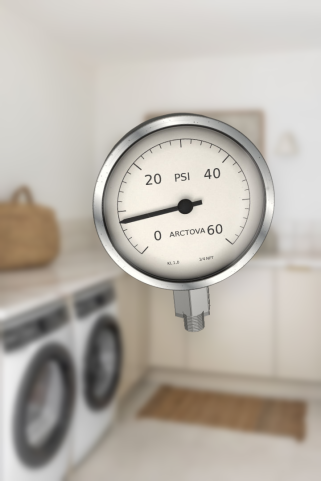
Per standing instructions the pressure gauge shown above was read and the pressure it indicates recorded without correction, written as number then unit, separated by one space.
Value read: 8 psi
